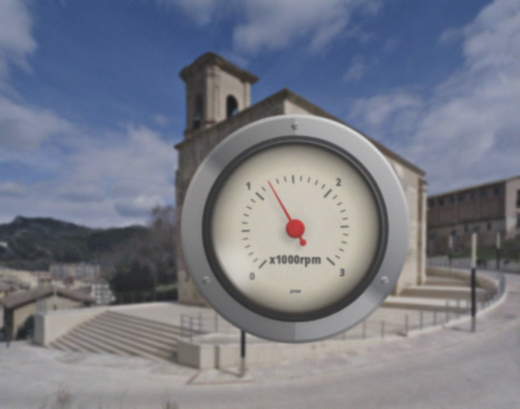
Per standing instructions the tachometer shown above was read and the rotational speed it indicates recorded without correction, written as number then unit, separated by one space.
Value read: 1200 rpm
